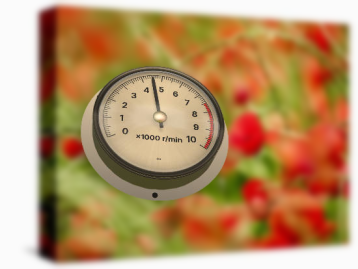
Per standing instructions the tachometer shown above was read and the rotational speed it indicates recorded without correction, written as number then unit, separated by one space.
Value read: 4500 rpm
